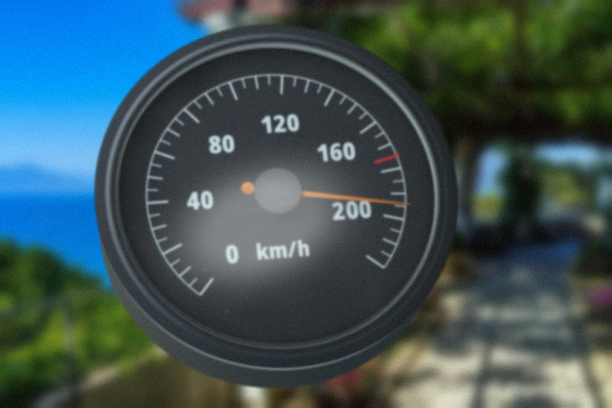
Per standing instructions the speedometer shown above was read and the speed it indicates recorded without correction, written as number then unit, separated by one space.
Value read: 195 km/h
